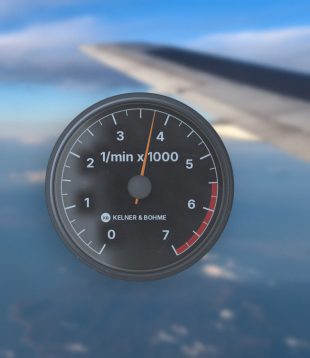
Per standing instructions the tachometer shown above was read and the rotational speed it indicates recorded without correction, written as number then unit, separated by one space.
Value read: 3750 rpm
